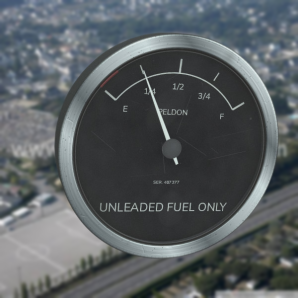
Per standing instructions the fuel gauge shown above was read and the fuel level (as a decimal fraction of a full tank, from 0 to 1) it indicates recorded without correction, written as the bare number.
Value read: 0.25
